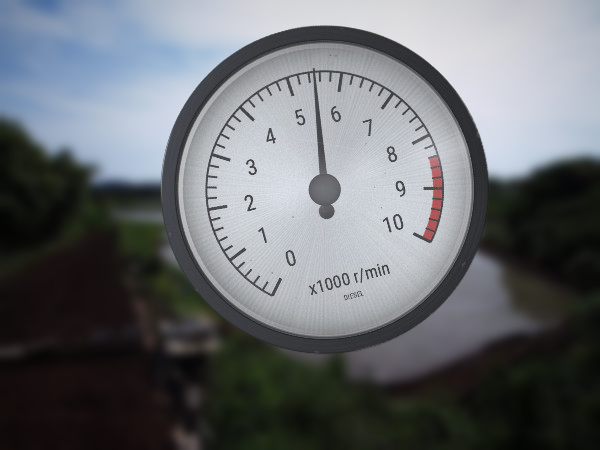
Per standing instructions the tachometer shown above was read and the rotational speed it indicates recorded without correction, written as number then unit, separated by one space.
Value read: 5500 rpm
